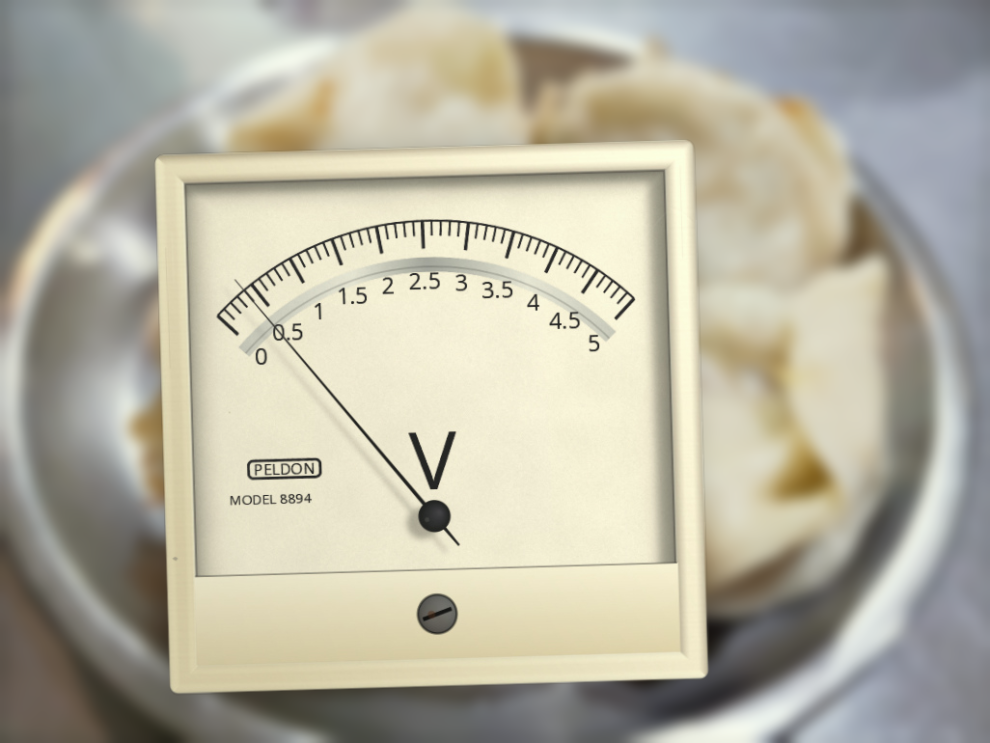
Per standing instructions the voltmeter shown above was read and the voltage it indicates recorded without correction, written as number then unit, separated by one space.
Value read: 0.4 V
